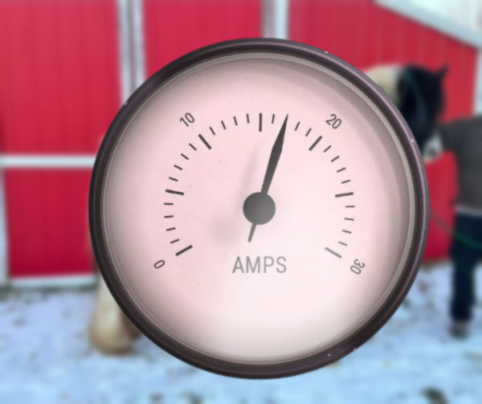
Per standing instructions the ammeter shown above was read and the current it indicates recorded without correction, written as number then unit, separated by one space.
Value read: 17 A
